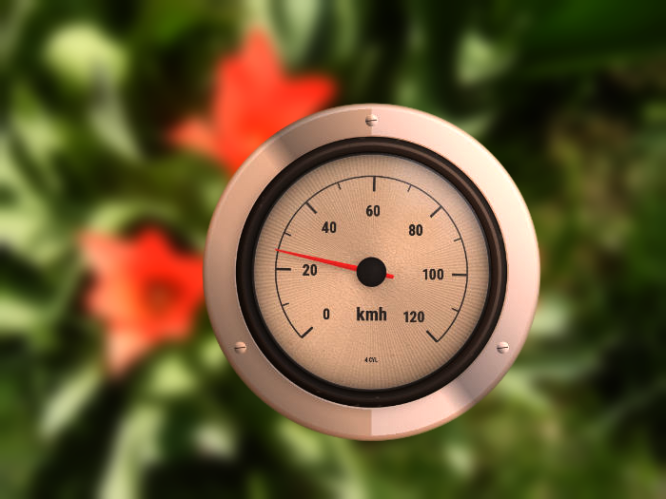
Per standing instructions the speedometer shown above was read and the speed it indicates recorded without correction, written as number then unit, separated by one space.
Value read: 25 km/h
